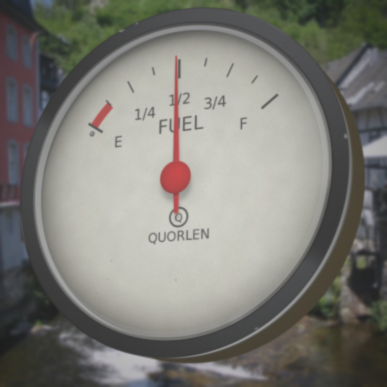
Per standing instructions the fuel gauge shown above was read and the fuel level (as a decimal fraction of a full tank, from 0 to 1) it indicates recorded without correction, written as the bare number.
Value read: 0.5
